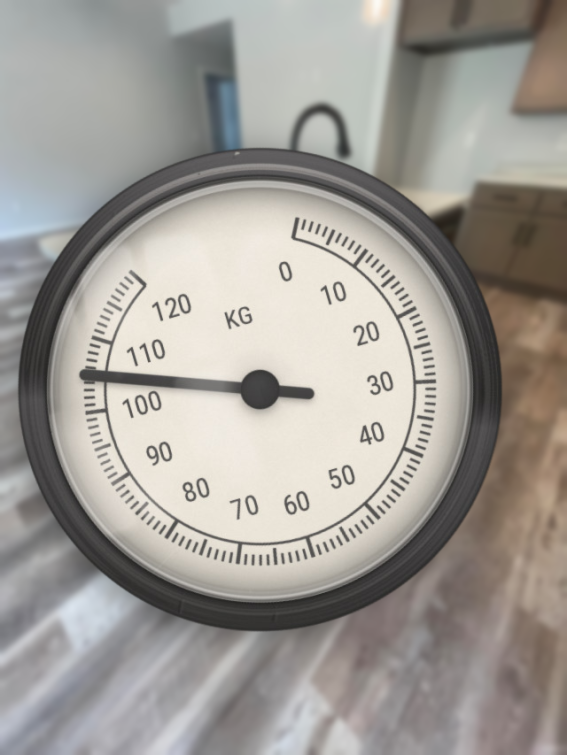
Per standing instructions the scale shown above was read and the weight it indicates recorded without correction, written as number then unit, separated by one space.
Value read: 105 kg
